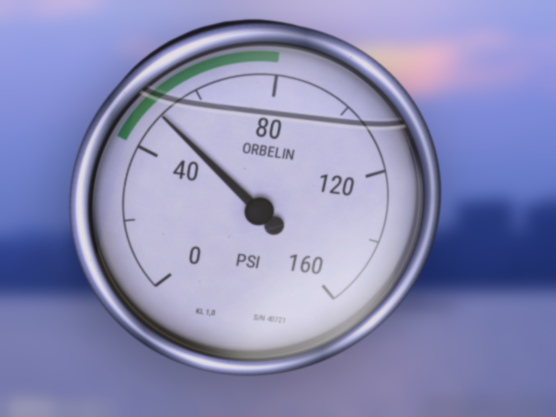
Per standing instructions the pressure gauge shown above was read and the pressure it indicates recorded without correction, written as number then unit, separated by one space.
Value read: 50 psi
